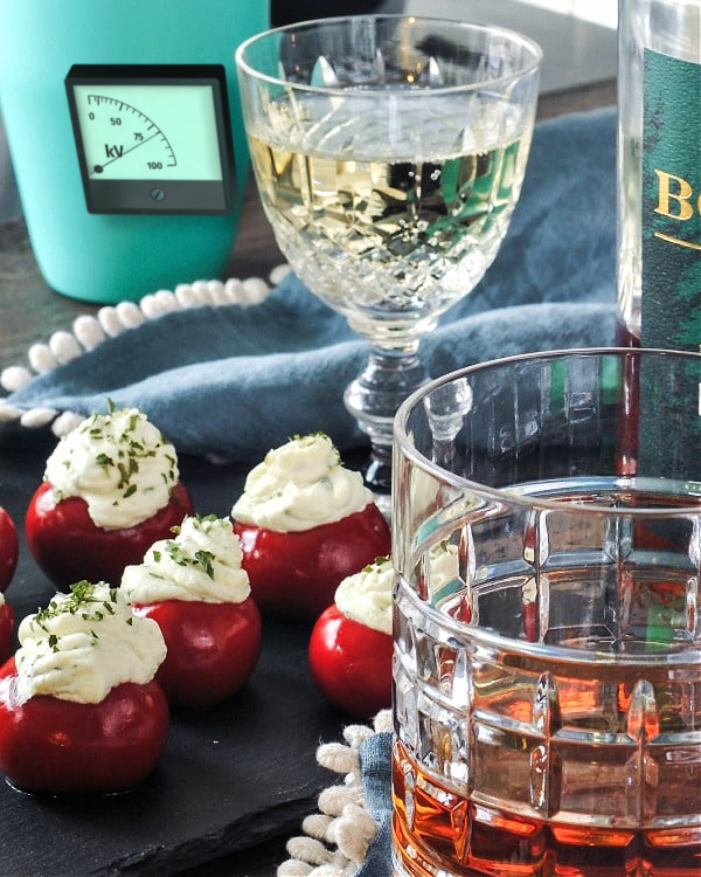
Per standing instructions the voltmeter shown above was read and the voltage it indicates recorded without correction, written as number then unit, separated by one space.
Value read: 80 kV
